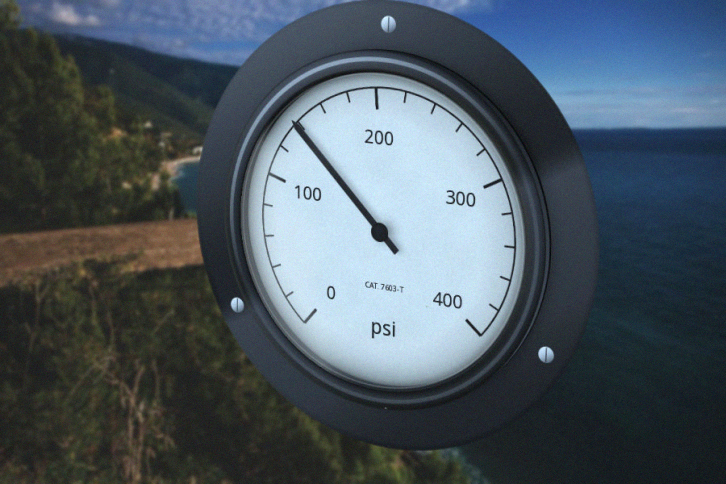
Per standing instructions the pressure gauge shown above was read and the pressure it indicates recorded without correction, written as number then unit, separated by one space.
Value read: 140 psi
